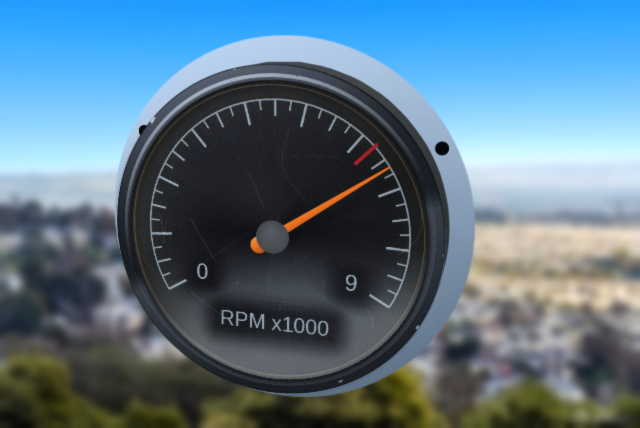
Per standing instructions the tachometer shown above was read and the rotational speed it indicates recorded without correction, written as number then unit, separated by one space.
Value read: 6625 rpm
